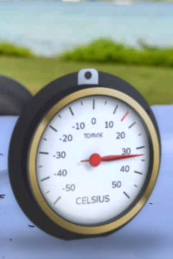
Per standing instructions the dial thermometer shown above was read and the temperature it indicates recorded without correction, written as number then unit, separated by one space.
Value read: 32.5 °C
